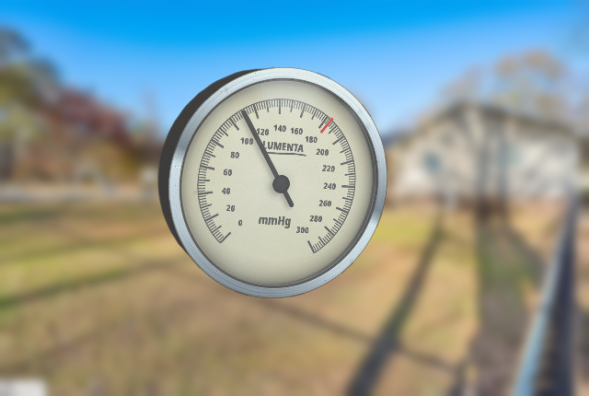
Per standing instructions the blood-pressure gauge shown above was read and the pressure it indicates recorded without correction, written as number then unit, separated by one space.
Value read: 110 mmHg
